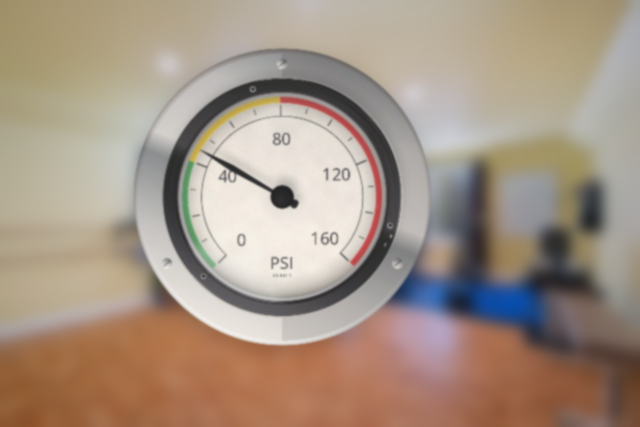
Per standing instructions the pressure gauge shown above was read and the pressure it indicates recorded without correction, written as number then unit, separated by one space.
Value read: 45 psi
